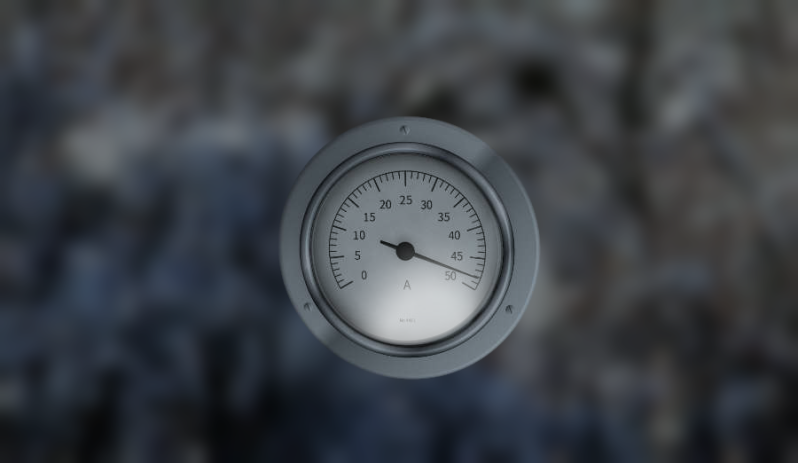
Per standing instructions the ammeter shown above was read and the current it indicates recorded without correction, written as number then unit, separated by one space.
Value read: 48 A
